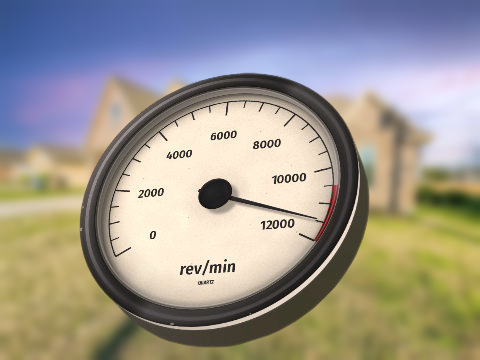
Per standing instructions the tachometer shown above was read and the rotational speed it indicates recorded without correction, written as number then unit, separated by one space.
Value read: 11500 rpm
